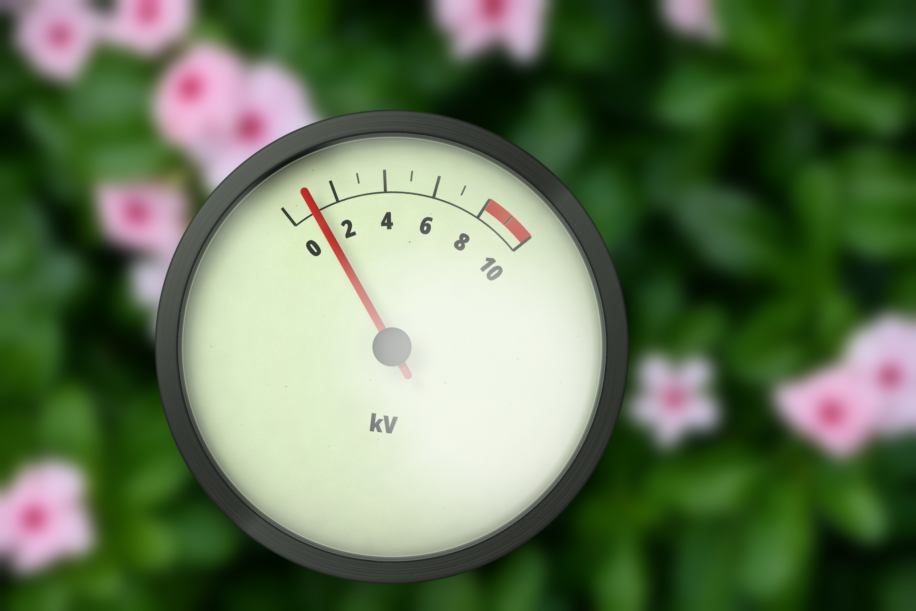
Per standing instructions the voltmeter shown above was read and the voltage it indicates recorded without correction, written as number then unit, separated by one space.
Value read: 1 kV
